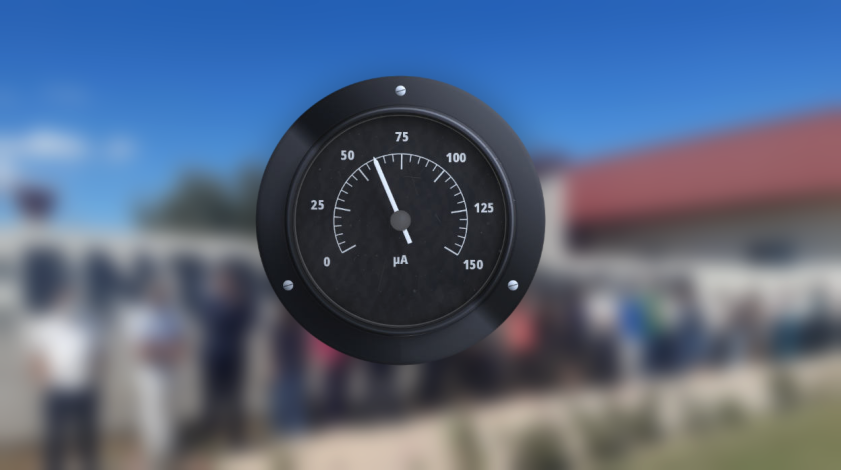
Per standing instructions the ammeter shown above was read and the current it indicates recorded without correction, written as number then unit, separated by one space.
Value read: 60 µA
